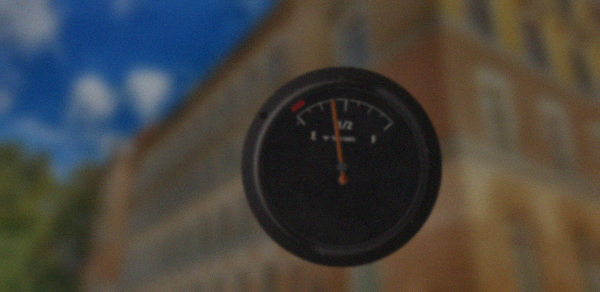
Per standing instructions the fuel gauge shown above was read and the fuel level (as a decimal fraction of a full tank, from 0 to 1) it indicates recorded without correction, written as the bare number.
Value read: 0.375
